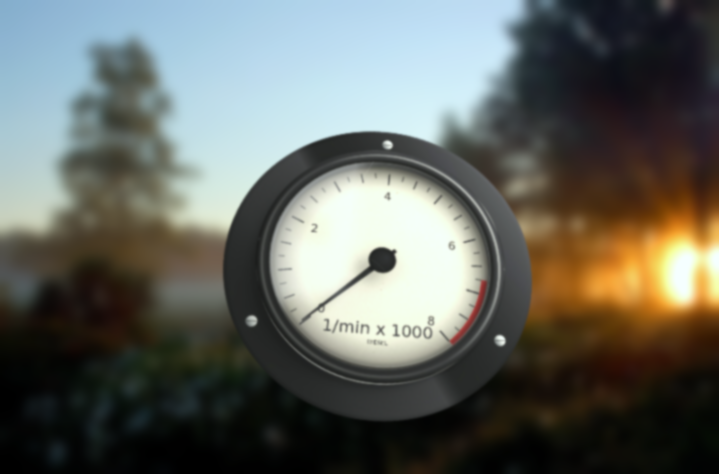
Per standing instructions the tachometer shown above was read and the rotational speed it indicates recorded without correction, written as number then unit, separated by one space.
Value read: 0 rpm
